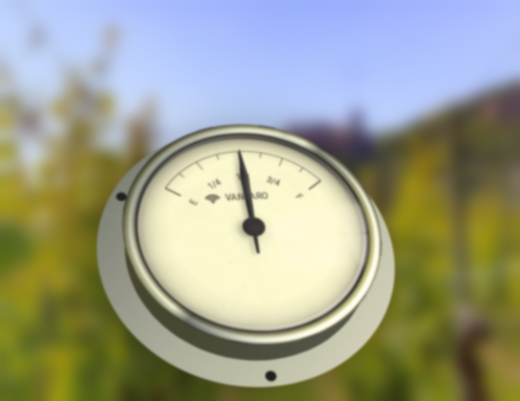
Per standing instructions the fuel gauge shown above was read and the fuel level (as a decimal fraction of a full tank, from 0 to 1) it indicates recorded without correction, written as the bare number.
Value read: 0.5
